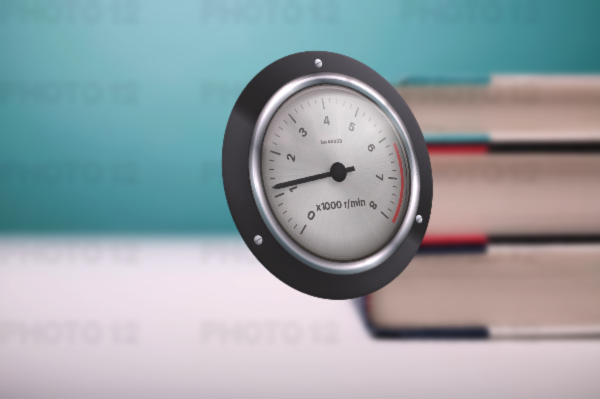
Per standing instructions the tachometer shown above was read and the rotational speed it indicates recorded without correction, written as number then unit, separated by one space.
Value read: 1200 rpm
